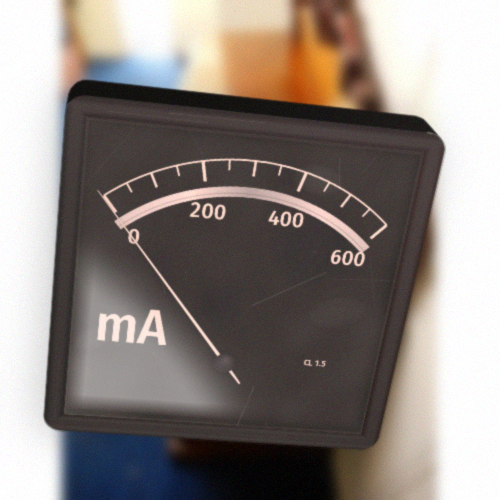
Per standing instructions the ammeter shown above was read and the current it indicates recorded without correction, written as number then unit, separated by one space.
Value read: 0 mA
